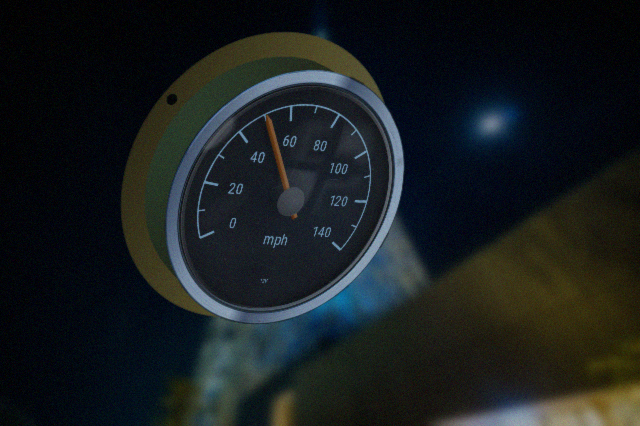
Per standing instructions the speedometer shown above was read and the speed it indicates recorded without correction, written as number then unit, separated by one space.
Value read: 50 mph
